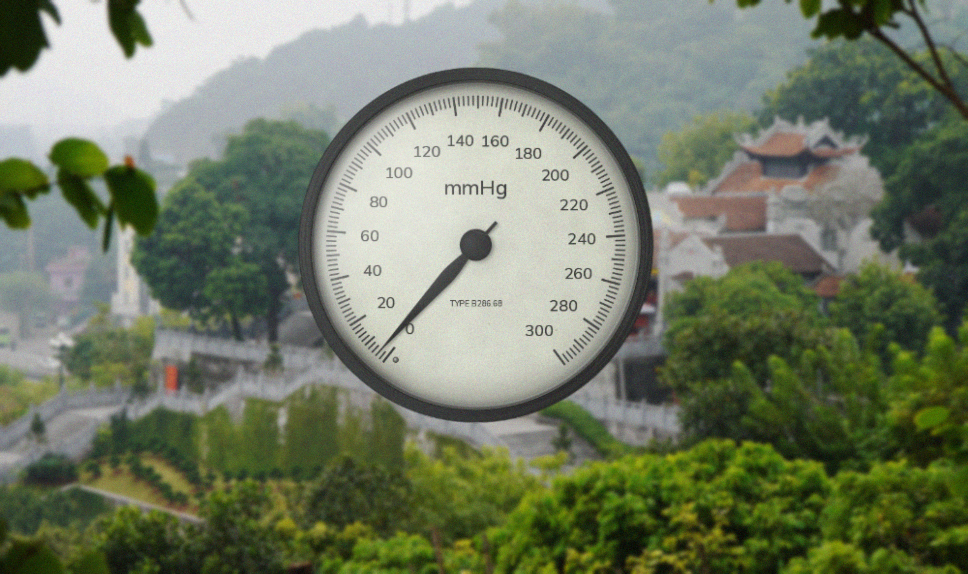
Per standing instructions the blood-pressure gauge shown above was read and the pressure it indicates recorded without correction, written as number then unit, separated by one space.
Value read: 4 mmHg
